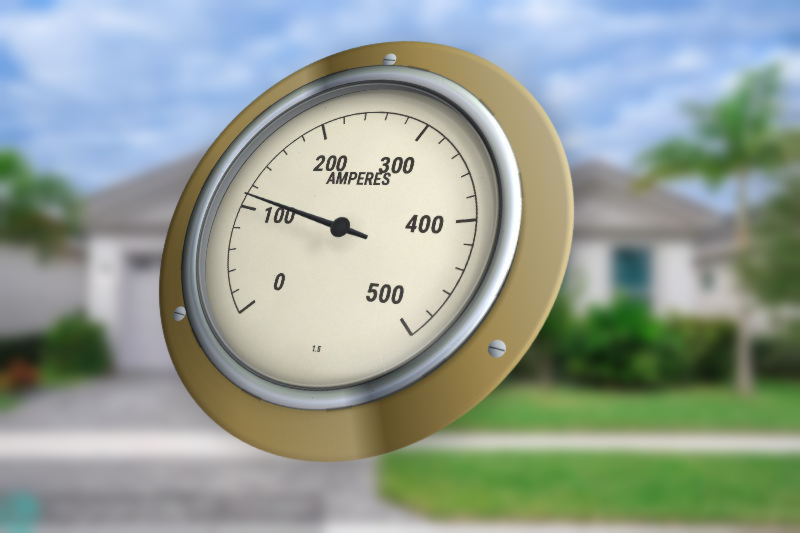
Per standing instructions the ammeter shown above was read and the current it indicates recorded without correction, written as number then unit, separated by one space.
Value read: 110 A
